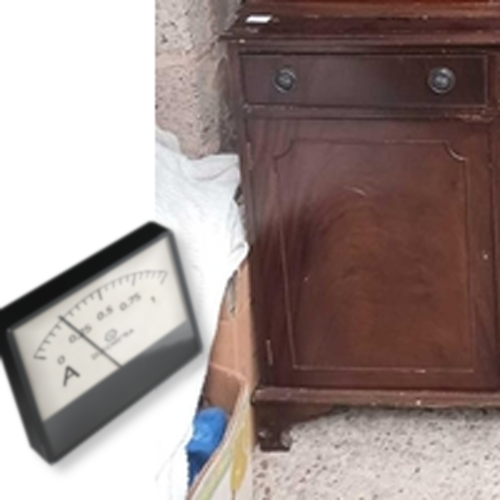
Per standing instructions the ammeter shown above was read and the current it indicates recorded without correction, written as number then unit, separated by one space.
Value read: 0.25 A
